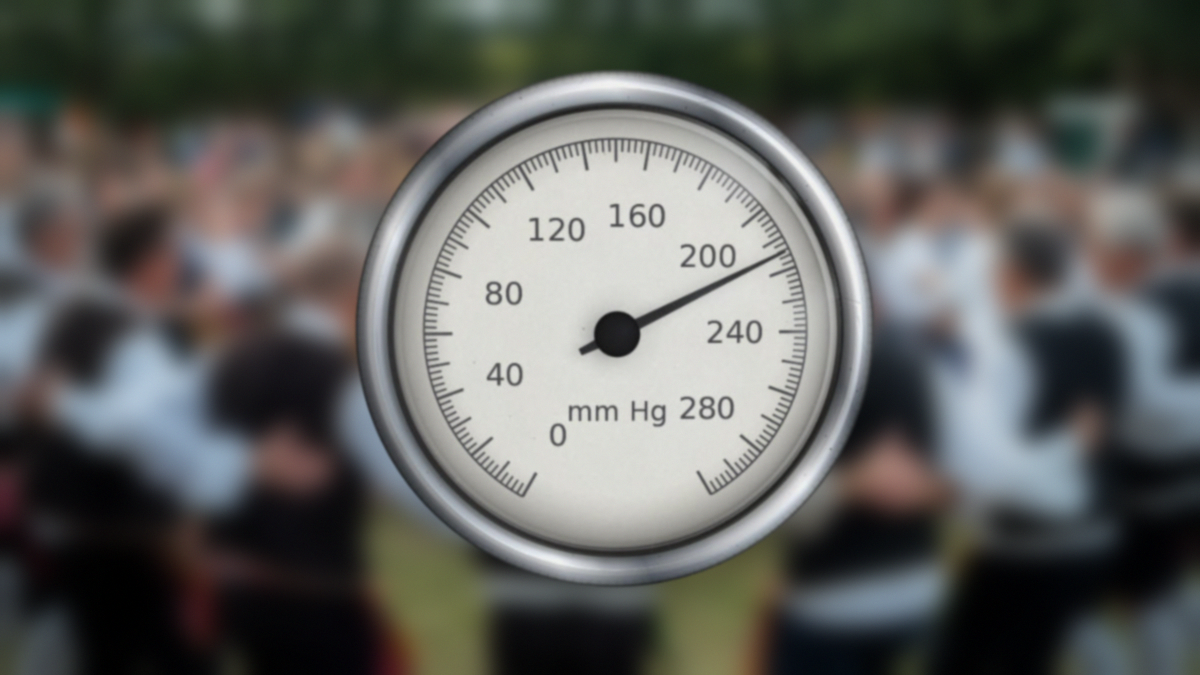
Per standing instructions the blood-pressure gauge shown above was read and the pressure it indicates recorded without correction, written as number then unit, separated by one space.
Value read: 214 mmHg
